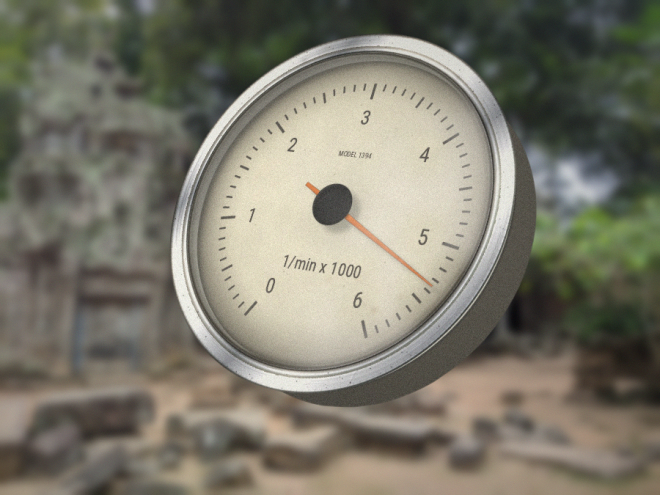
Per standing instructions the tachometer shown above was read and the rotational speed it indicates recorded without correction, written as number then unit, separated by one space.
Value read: 5350 rpm
